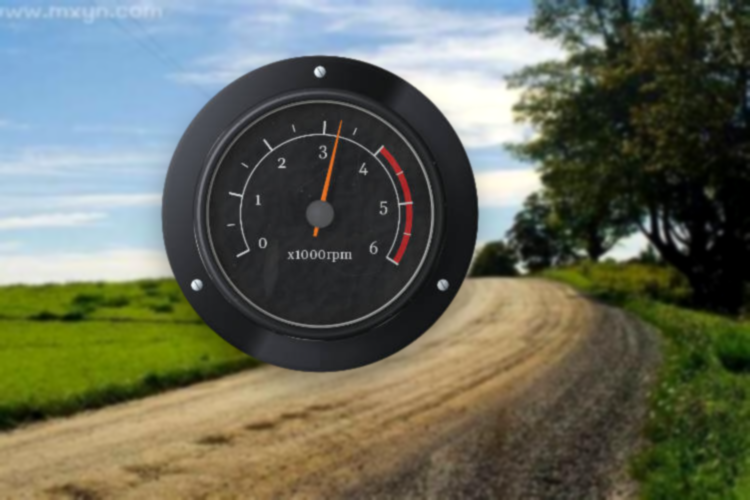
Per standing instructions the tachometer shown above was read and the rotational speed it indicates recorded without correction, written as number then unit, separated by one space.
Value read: 3250 rpm
